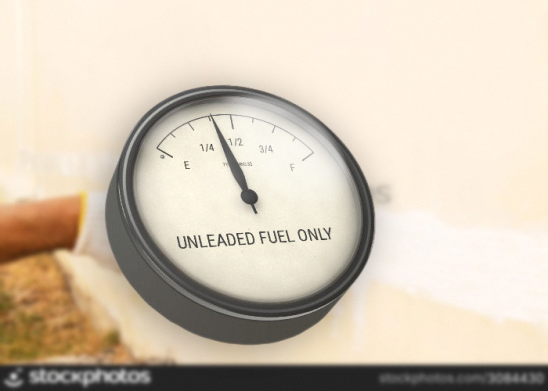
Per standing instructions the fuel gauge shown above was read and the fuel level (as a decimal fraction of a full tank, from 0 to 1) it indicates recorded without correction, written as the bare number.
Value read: 0.375
